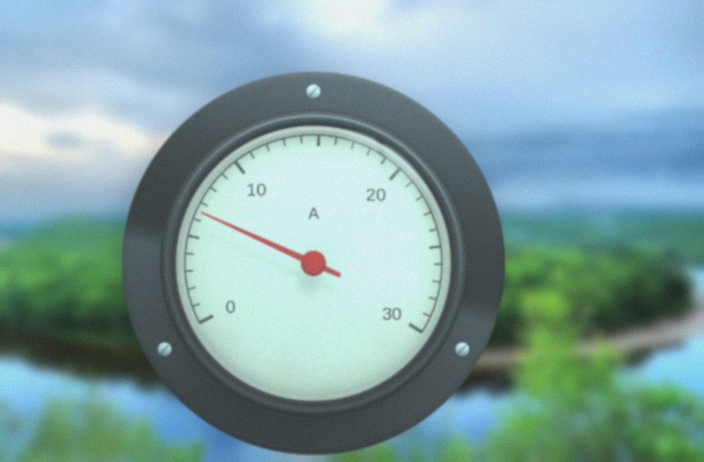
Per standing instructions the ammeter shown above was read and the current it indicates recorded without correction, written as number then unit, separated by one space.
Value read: 6.5 A
